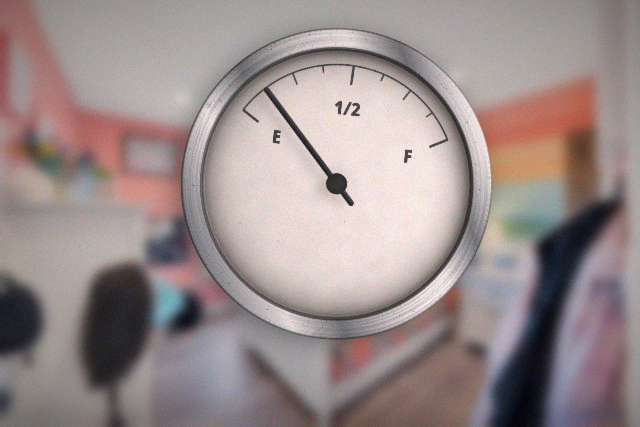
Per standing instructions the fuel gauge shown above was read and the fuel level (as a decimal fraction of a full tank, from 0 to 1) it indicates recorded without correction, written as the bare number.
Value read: 0.125
